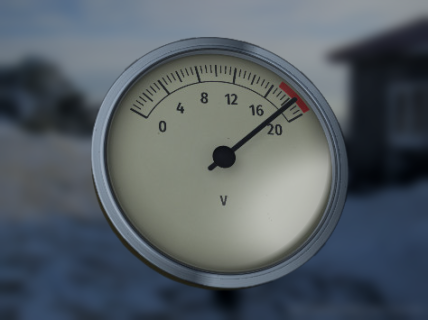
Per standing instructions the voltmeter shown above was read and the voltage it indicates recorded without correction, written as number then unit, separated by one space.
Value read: 18.5 V
